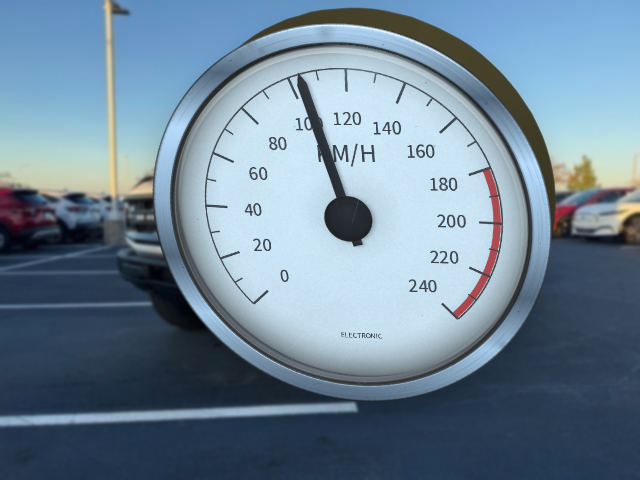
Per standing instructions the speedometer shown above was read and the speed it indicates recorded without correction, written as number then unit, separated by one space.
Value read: 105 km/h
